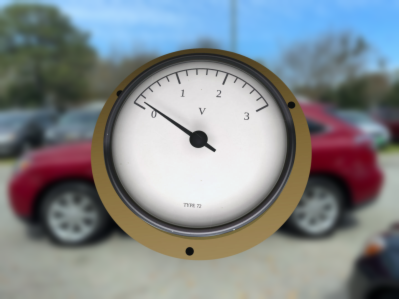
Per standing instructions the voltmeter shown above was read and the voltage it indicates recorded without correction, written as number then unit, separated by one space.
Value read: 0.1 V
